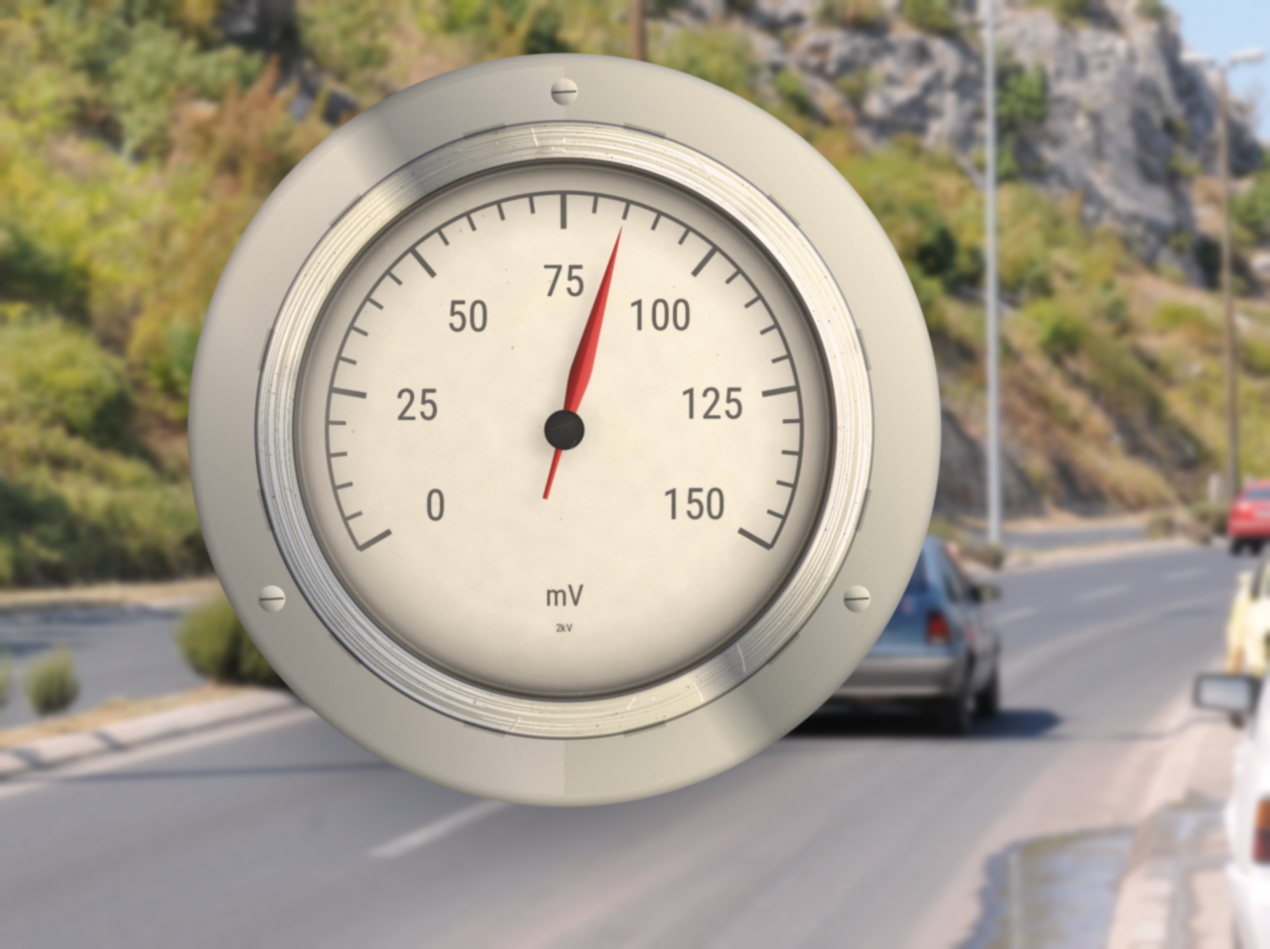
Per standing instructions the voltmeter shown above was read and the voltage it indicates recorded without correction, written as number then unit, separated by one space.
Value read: 85 mV
